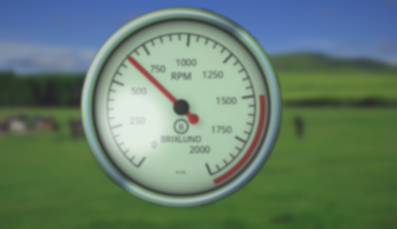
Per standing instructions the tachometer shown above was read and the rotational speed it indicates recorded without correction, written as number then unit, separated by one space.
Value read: 650 rpm
